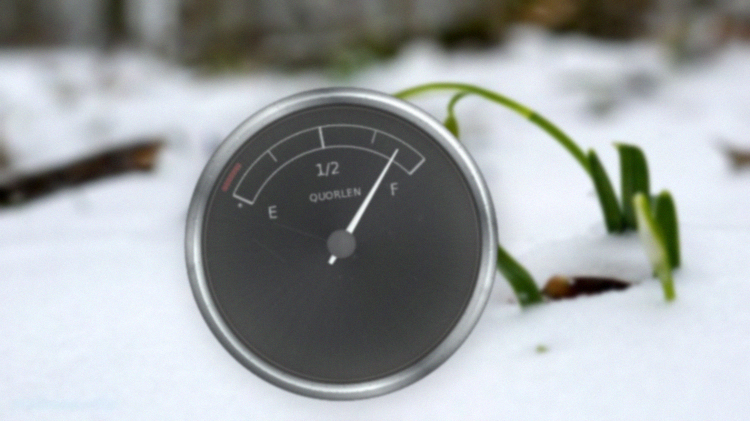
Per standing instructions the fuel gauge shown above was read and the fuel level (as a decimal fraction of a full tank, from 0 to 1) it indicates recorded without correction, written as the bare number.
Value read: 0.875
